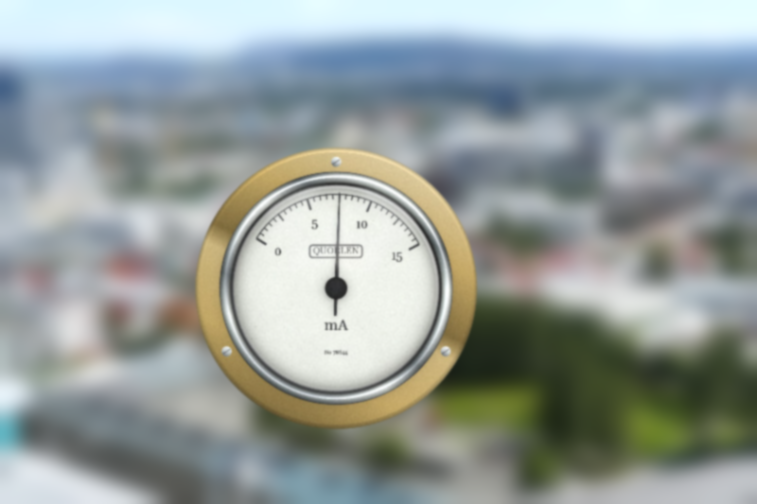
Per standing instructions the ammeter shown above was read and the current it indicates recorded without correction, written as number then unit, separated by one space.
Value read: 7.5 mA
